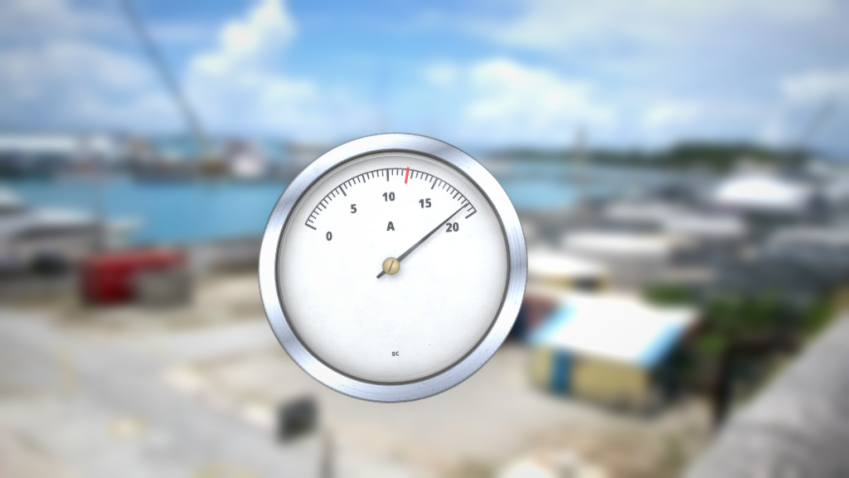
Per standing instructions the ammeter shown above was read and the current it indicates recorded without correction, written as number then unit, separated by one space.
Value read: 19 A
